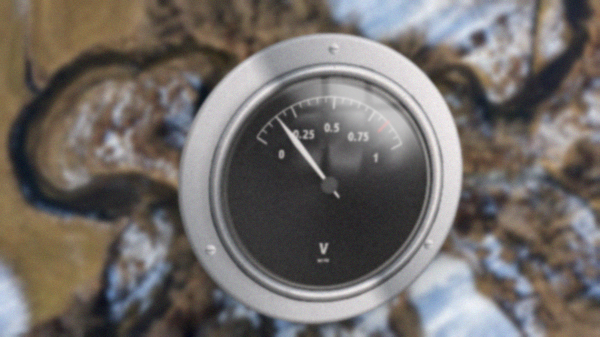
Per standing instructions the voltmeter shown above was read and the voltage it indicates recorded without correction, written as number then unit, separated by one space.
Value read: 0.15 V
